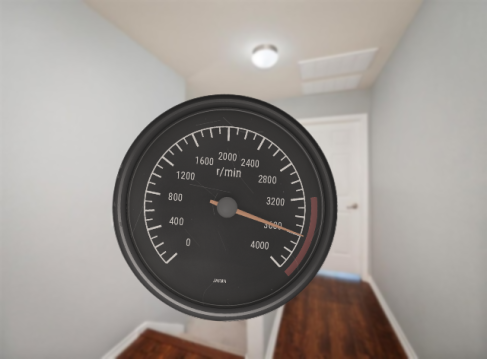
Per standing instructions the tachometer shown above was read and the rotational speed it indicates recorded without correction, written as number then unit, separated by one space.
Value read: 3600 rpm
